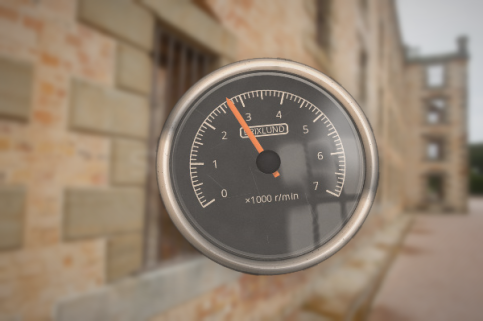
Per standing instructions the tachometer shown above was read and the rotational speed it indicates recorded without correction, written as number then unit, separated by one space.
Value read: 2700 rpm
